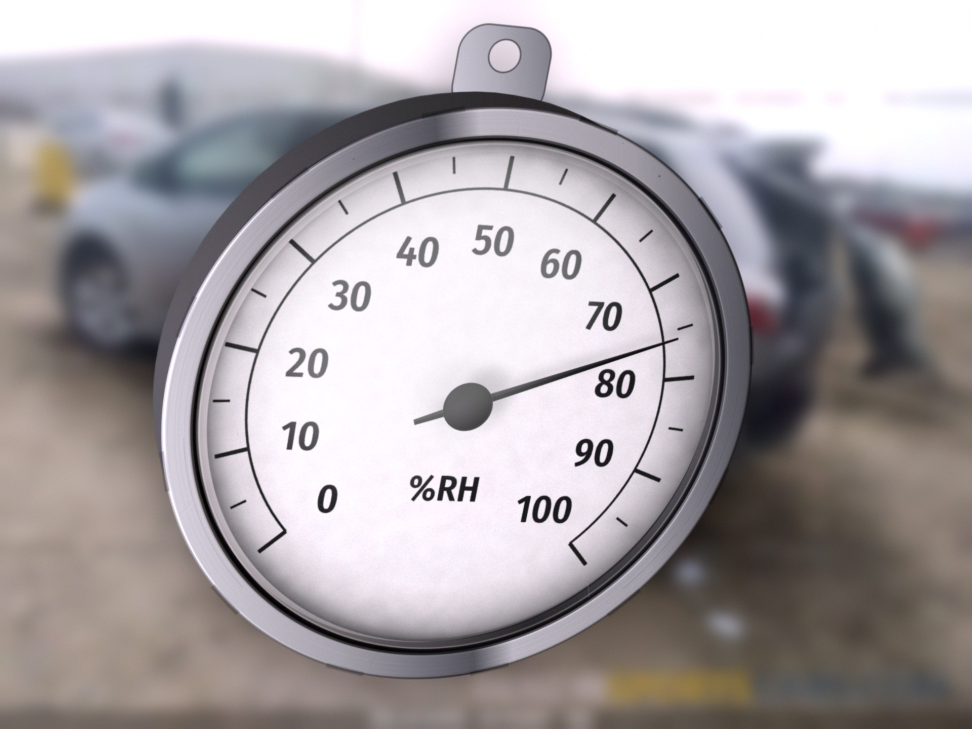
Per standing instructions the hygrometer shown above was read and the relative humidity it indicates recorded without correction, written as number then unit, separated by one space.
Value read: 75 %
